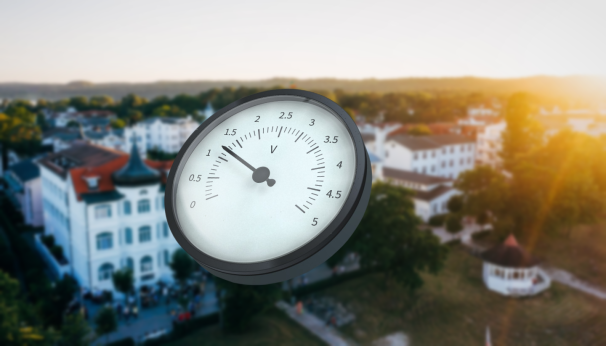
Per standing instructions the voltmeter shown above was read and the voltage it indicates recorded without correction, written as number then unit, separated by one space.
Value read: 1.2 V
